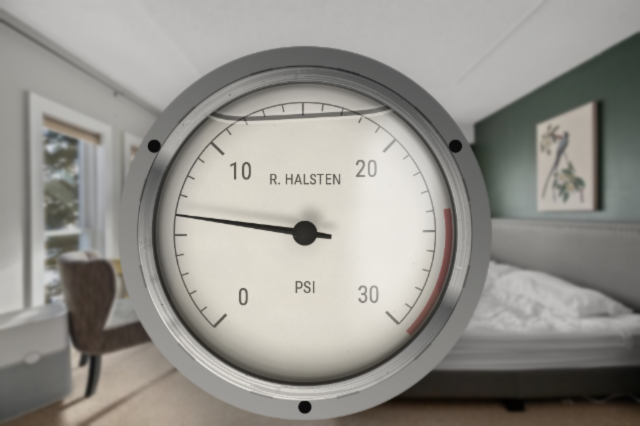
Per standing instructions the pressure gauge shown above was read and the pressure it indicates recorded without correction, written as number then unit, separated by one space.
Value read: 6 psi
